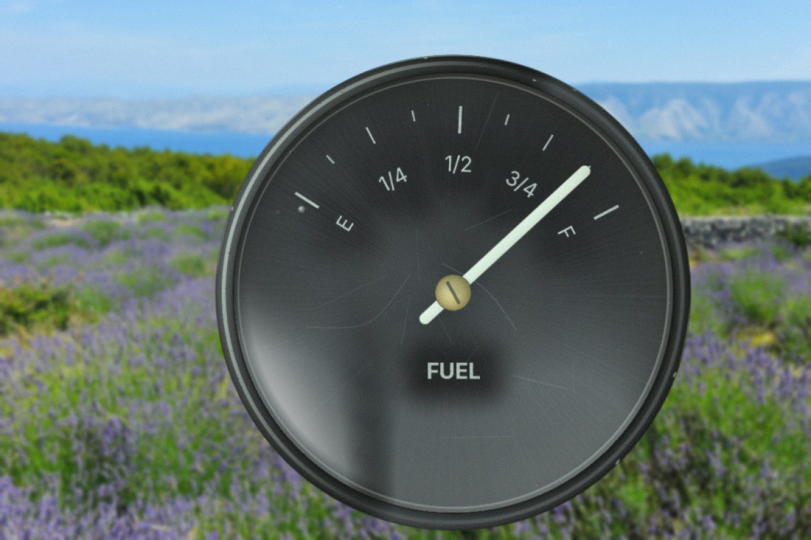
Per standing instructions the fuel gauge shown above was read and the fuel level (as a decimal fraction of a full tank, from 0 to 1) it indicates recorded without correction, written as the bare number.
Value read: 0.875
